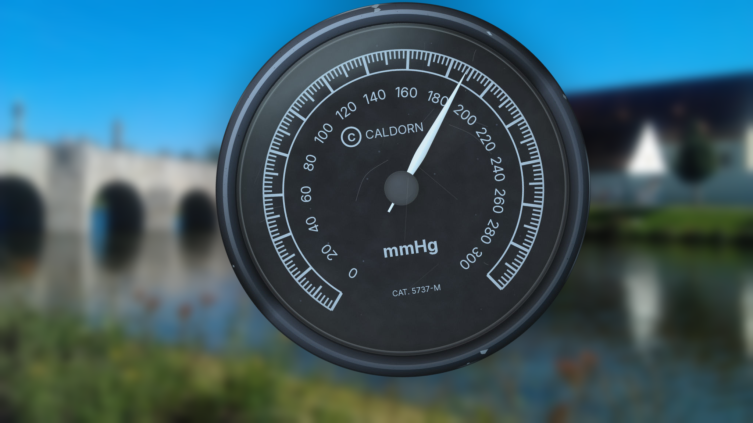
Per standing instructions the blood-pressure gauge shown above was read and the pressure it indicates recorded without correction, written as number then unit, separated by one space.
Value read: 188 mmHg
